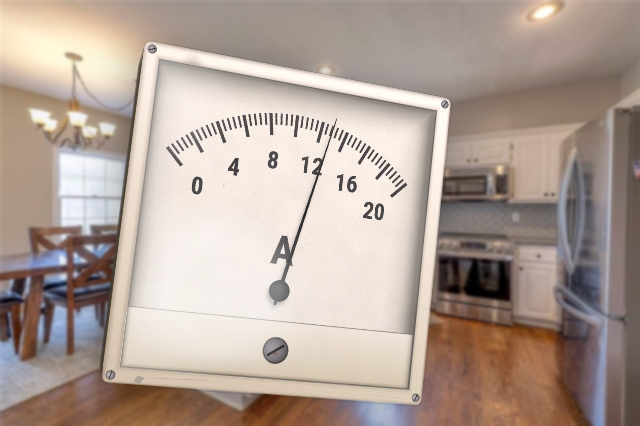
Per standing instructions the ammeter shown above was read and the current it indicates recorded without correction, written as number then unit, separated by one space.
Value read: 12.8 A
